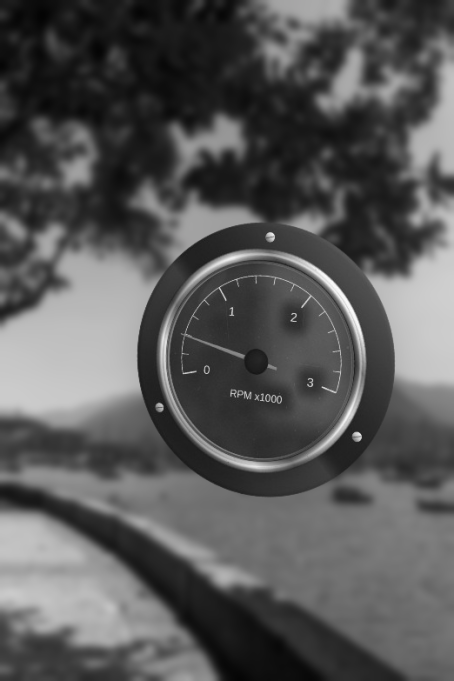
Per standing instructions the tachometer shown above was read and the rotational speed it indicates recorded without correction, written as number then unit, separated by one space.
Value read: 400 rpm
